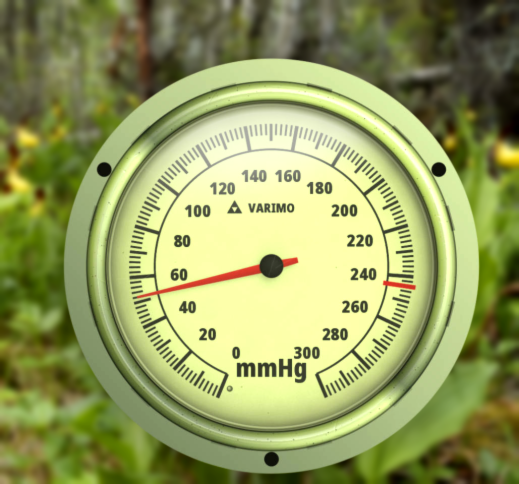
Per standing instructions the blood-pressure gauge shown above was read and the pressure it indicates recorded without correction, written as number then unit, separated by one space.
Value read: 52 mmHg
